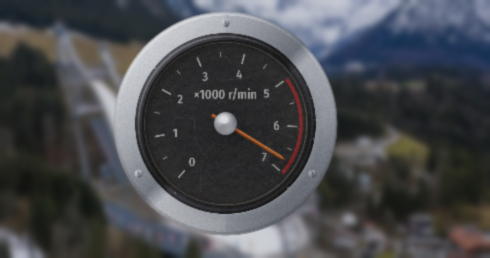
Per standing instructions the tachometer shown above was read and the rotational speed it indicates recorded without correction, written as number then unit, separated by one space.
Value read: 6750 rpm
